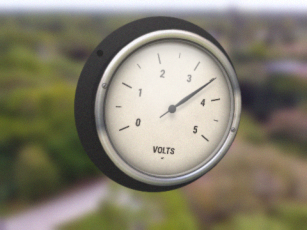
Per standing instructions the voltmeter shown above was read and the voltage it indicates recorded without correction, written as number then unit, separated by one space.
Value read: 3.5 V
